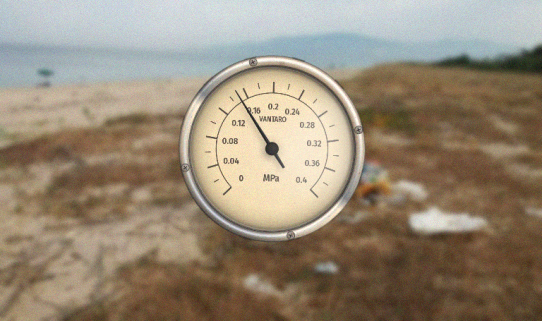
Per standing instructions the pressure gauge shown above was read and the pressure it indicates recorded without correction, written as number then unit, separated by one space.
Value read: 0.15 MPa
